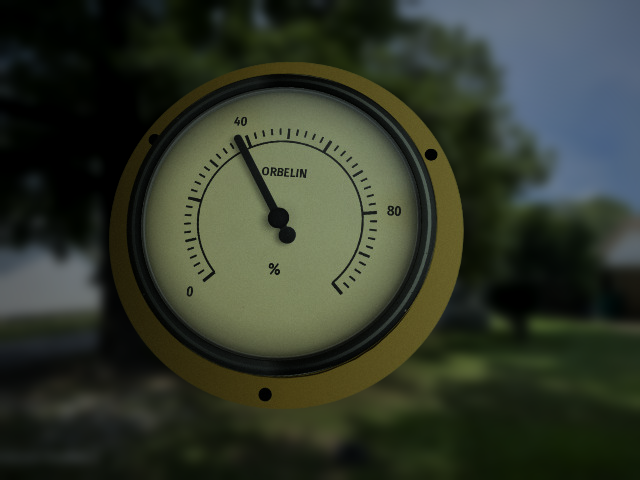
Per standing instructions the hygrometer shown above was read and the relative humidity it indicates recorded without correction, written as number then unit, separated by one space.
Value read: 38 %
